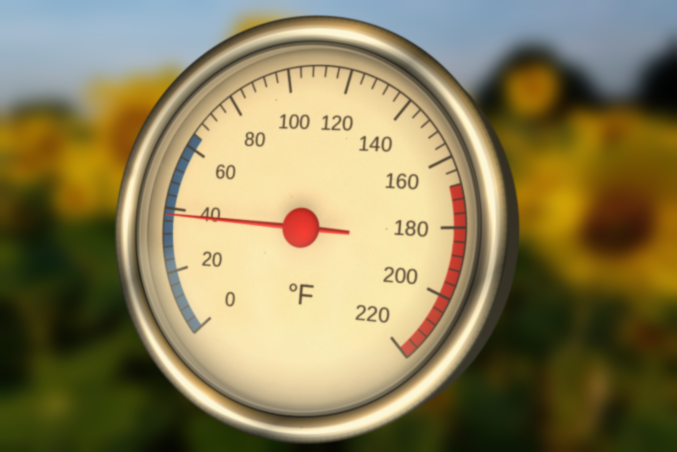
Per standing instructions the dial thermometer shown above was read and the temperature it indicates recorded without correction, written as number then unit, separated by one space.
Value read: 38 °F
